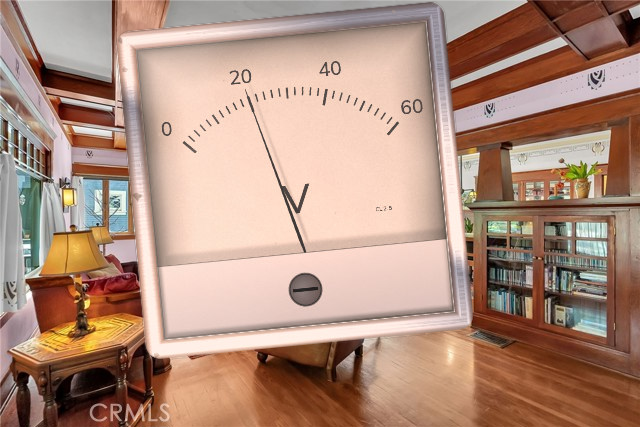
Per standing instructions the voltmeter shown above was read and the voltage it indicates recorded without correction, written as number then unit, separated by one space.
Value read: 20 V
